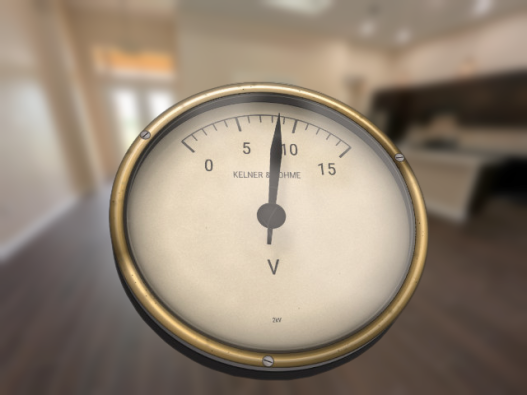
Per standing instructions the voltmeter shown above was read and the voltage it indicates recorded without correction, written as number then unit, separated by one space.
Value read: 8.5 V
